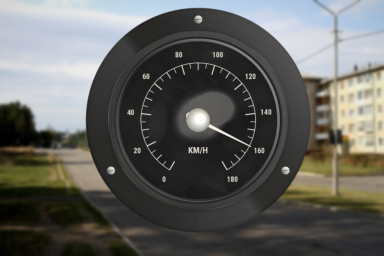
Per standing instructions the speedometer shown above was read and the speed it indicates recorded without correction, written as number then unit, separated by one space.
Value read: 160 km/h
